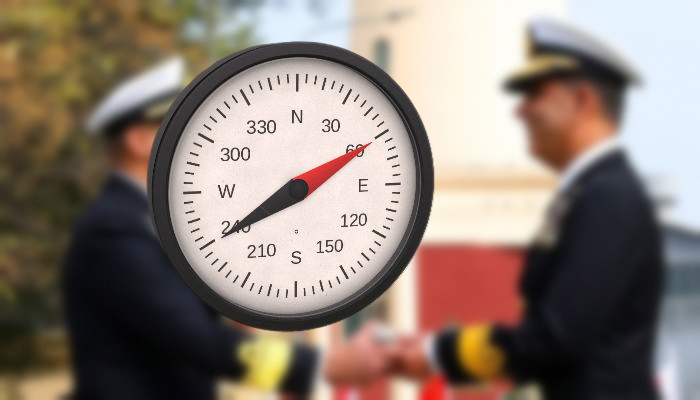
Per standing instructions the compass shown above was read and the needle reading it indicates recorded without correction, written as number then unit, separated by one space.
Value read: 60 °
